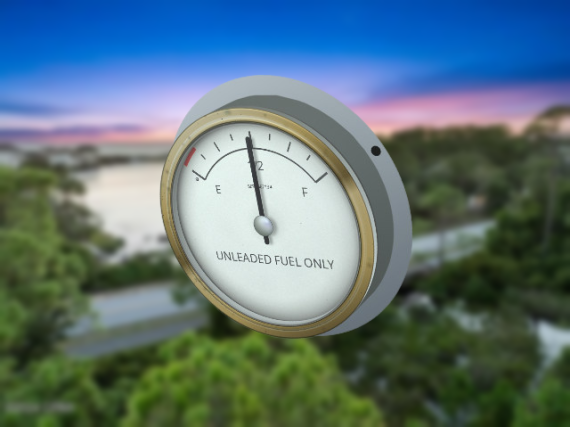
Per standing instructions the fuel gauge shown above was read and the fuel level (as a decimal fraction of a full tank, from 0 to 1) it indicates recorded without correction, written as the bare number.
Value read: 0.5
